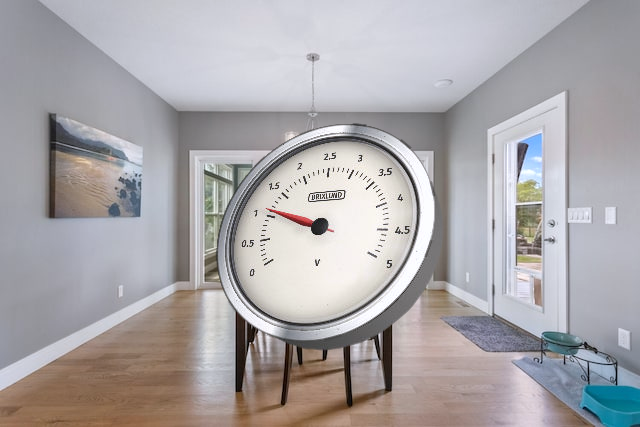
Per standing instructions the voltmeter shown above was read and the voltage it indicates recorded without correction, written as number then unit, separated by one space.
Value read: 1.1 V
